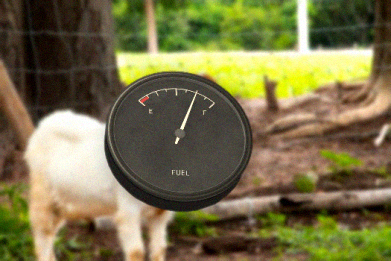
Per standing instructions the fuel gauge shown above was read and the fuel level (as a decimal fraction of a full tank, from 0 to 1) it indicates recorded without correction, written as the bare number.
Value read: 0.75
